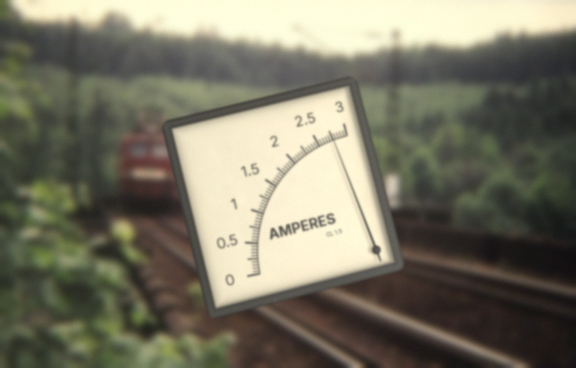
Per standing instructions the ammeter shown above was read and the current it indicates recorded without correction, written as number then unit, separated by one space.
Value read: 2.75 A
